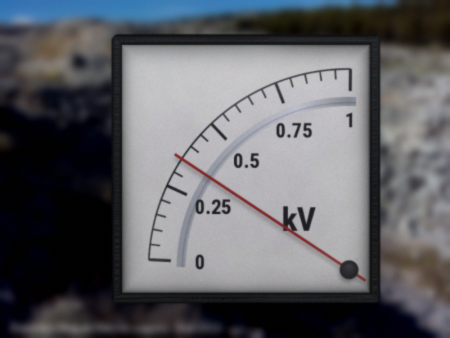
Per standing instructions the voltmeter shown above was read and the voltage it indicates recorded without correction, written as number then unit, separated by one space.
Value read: 0.35 kV
